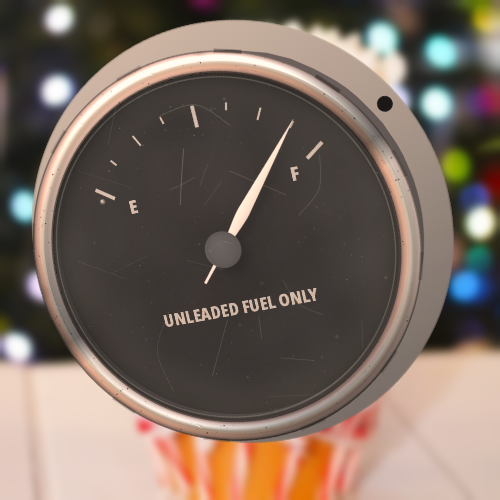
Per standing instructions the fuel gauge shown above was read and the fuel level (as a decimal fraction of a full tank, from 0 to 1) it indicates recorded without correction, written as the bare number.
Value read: 0.875
